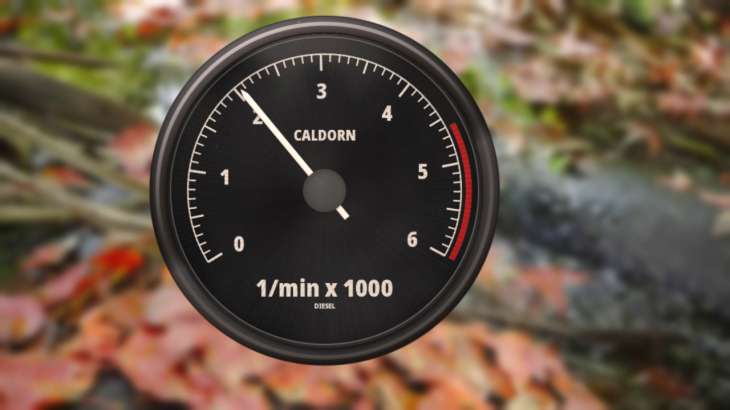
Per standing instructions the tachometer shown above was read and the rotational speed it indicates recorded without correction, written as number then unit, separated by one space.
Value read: 2050 rpm
